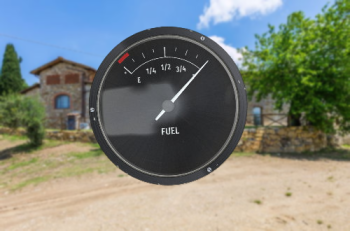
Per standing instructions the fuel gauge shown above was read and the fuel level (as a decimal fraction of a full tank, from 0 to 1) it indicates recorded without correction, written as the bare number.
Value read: 1
